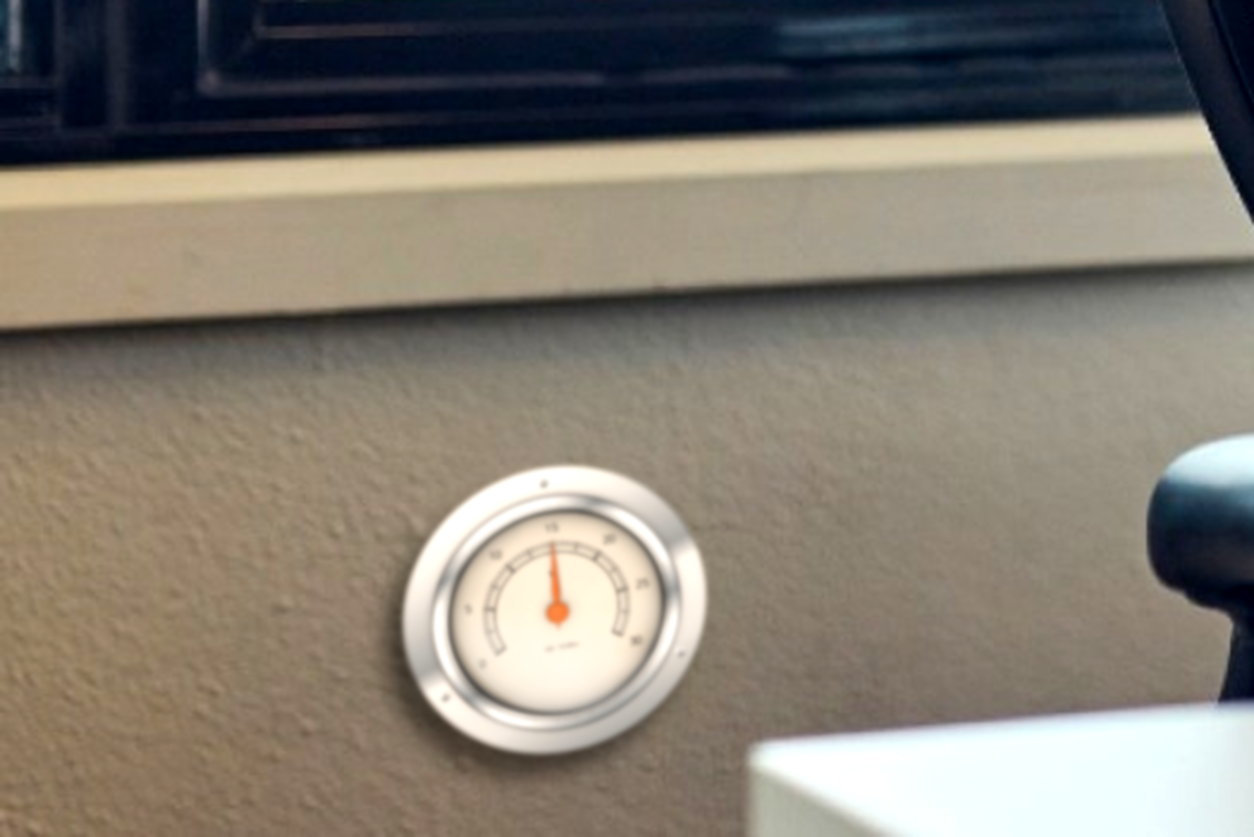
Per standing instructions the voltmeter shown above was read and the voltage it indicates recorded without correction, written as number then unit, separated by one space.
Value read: 15 V
